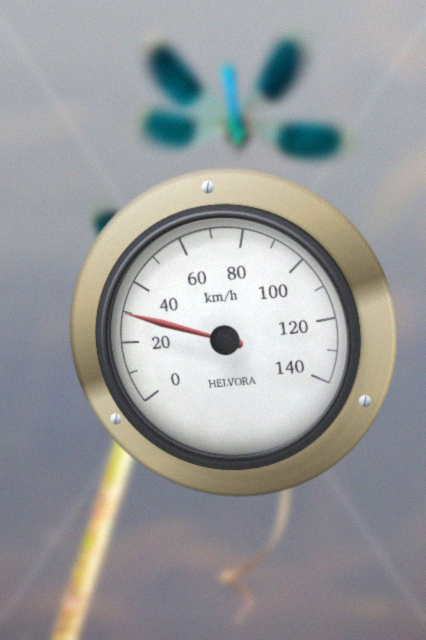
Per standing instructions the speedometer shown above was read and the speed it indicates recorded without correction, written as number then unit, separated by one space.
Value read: 30 km/h
